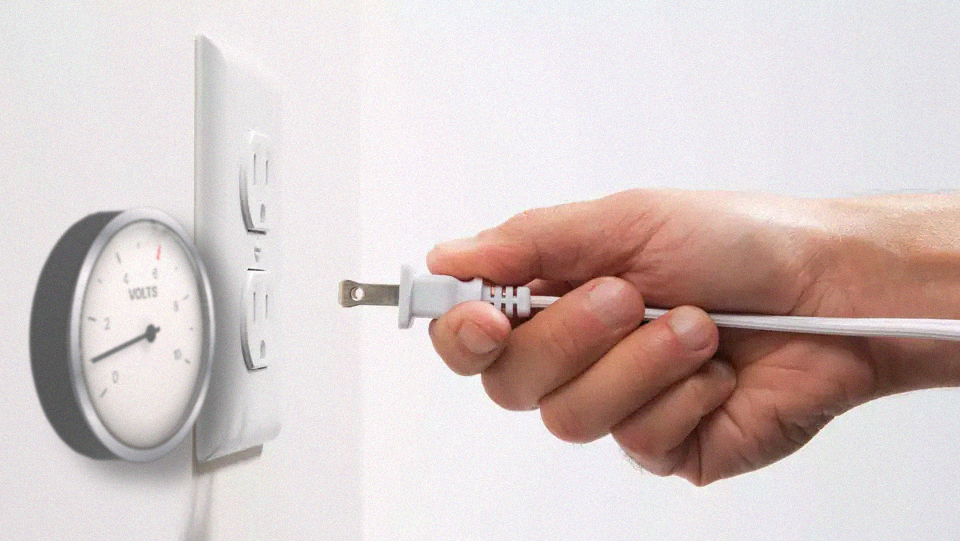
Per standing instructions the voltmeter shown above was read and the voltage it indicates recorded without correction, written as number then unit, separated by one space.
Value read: 1 V
